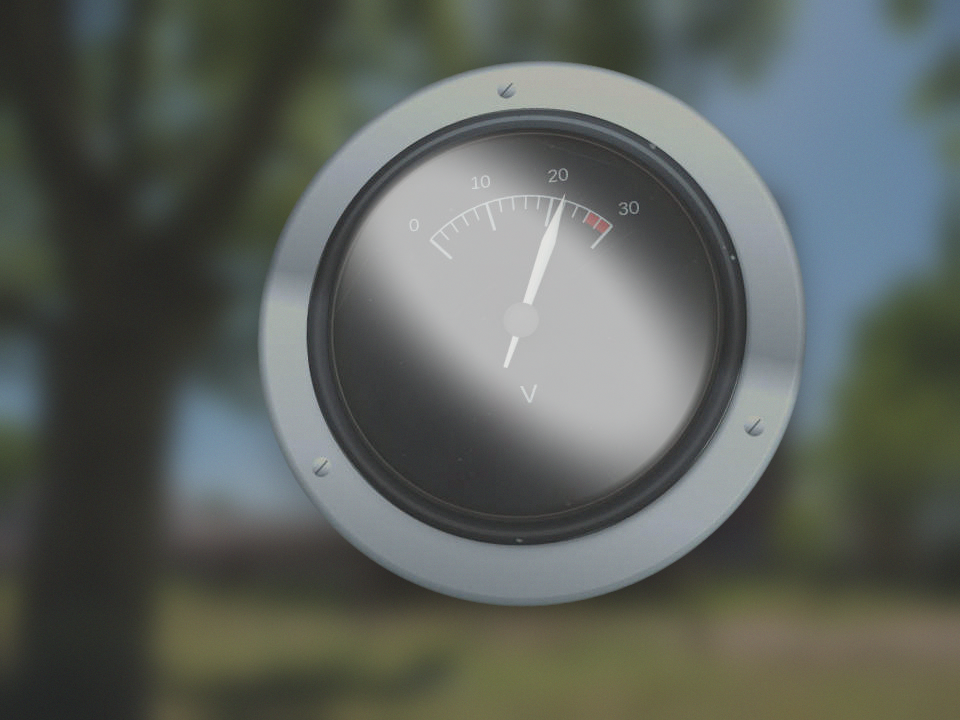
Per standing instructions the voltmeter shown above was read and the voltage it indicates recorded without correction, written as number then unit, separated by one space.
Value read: 22 V
